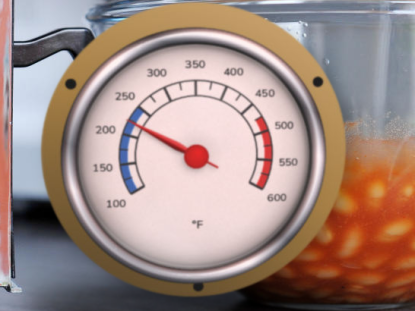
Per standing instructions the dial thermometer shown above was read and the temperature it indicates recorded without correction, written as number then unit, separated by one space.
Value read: 225 °F
